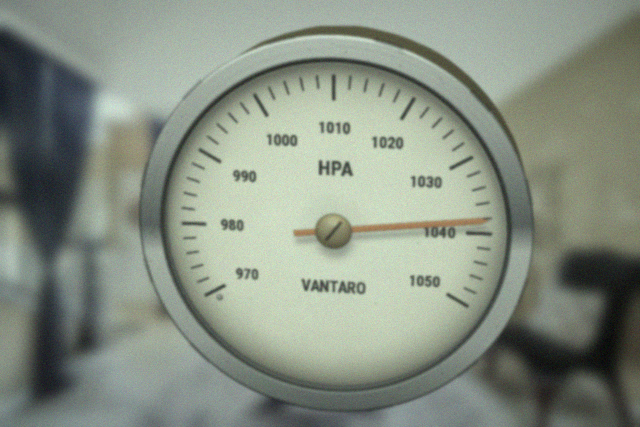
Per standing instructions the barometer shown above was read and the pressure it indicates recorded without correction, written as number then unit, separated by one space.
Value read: 1038 hPa
